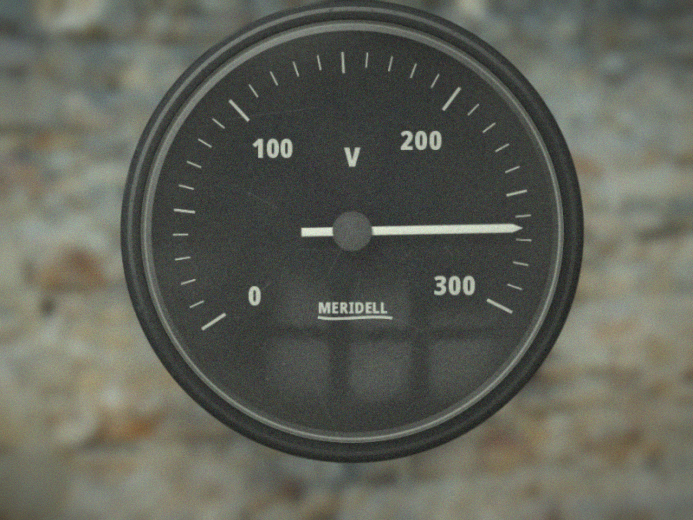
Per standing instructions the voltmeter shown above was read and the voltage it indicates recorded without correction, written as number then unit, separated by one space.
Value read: 265 V
